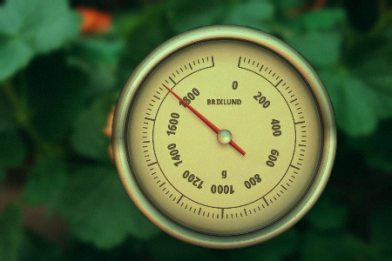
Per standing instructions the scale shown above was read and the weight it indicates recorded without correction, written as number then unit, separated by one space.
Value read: 1760 g
